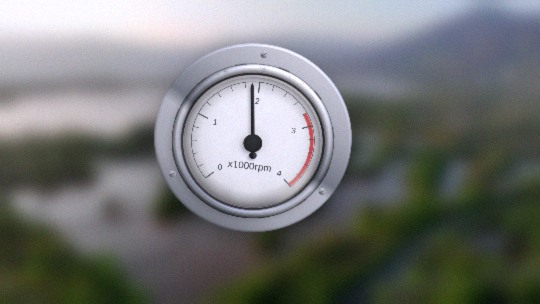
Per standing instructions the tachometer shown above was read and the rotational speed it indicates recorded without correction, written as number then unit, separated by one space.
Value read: 1900 rpm
